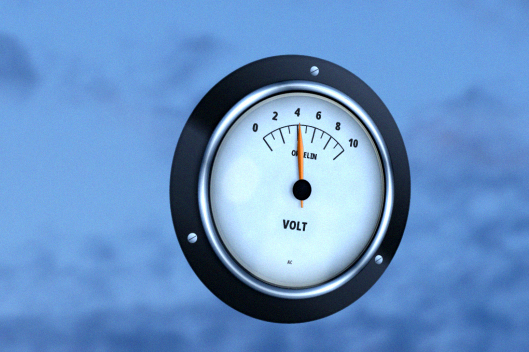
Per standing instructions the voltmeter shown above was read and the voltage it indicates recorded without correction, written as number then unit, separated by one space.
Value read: 4 V
